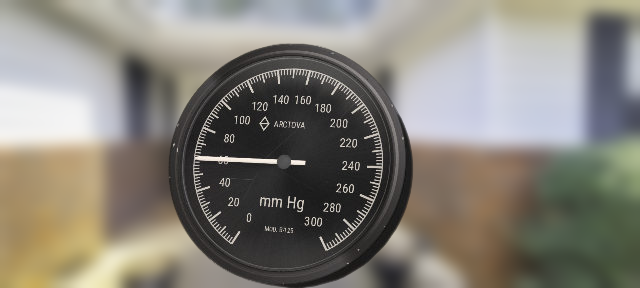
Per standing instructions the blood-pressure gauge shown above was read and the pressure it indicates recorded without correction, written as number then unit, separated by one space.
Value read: 60 mmHg
